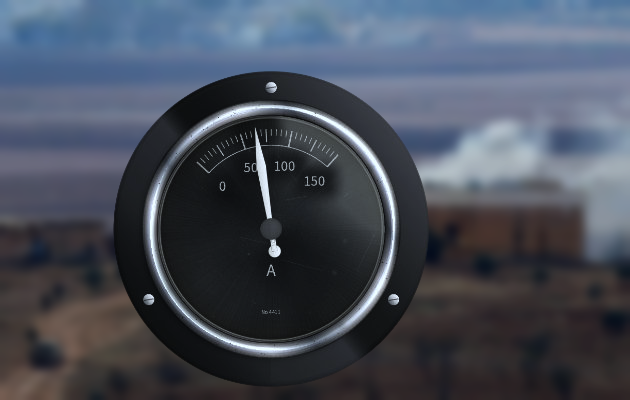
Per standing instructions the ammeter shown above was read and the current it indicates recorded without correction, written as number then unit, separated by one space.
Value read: 65 A
